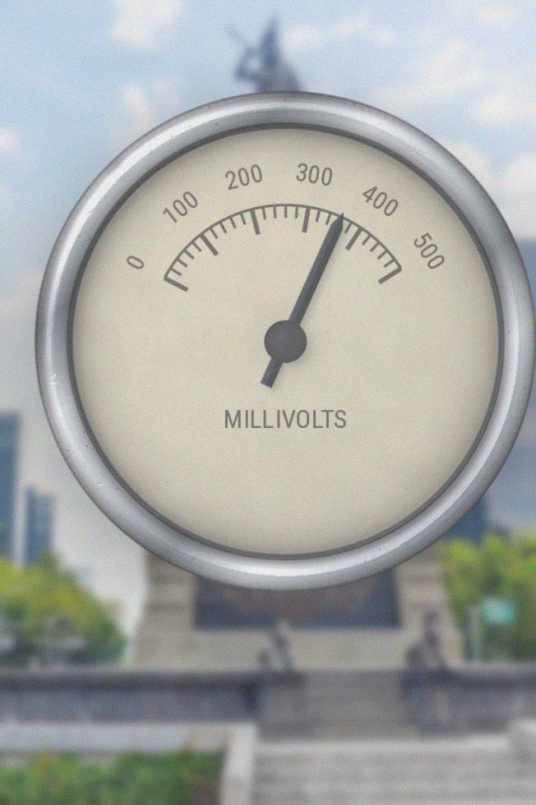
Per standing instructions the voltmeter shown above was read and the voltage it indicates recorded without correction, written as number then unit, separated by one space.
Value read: 360 mV
